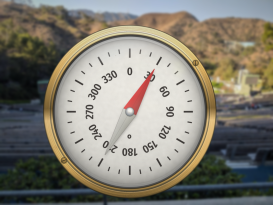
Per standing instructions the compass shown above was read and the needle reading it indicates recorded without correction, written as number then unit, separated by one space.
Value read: 30 °
